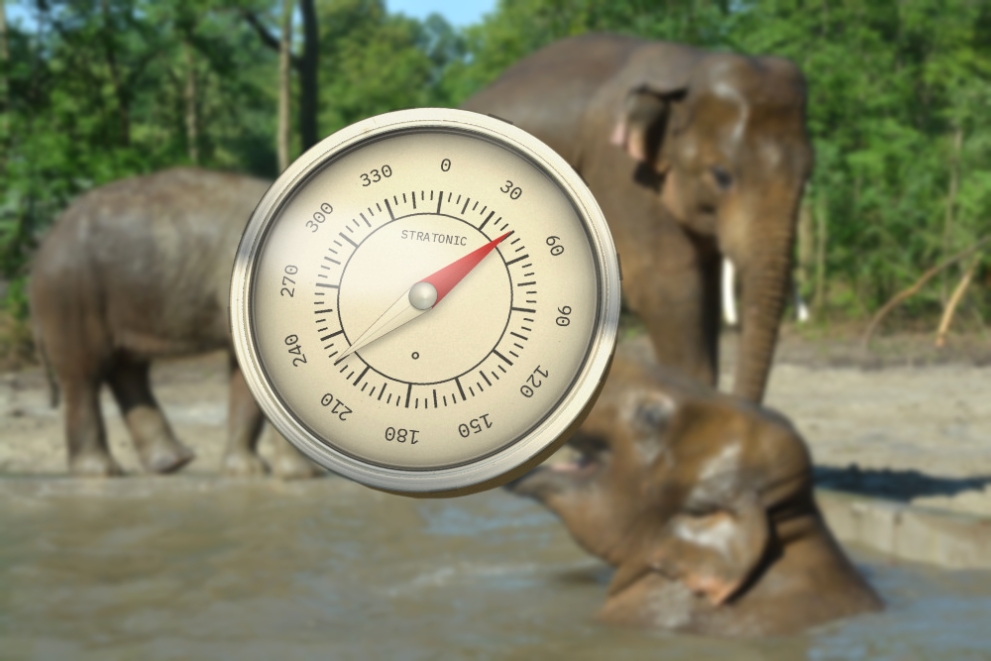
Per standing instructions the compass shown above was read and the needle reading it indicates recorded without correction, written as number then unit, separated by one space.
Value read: 45 °
